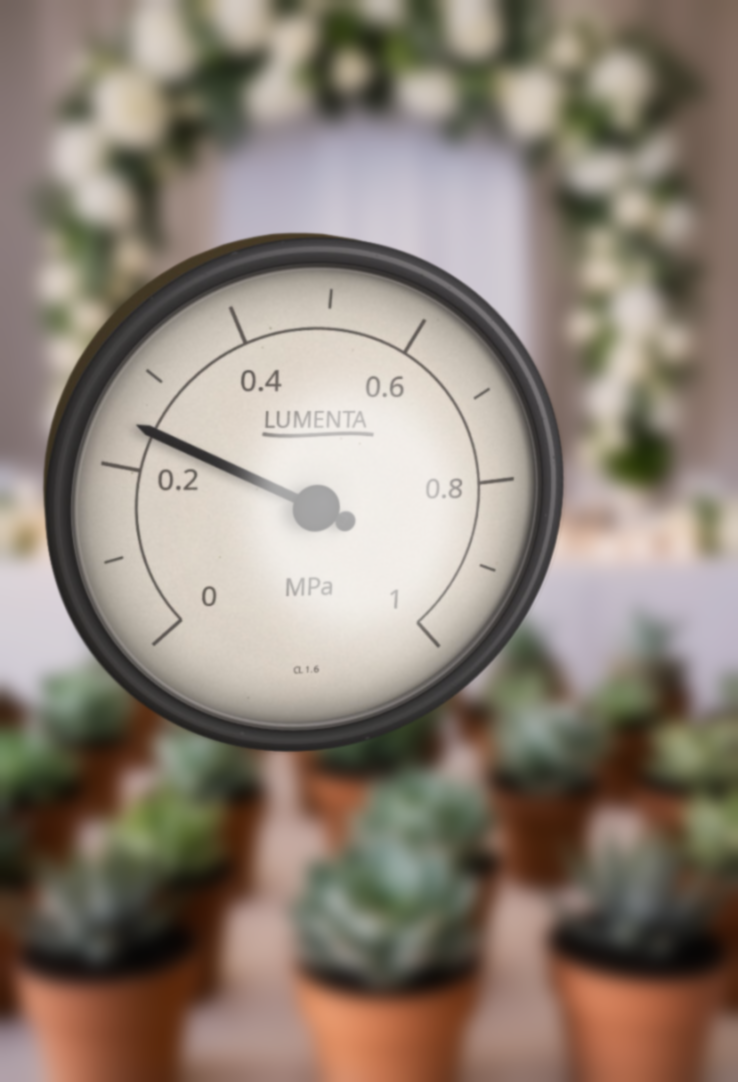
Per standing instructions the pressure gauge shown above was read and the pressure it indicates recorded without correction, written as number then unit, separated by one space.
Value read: 0.25 MPa
